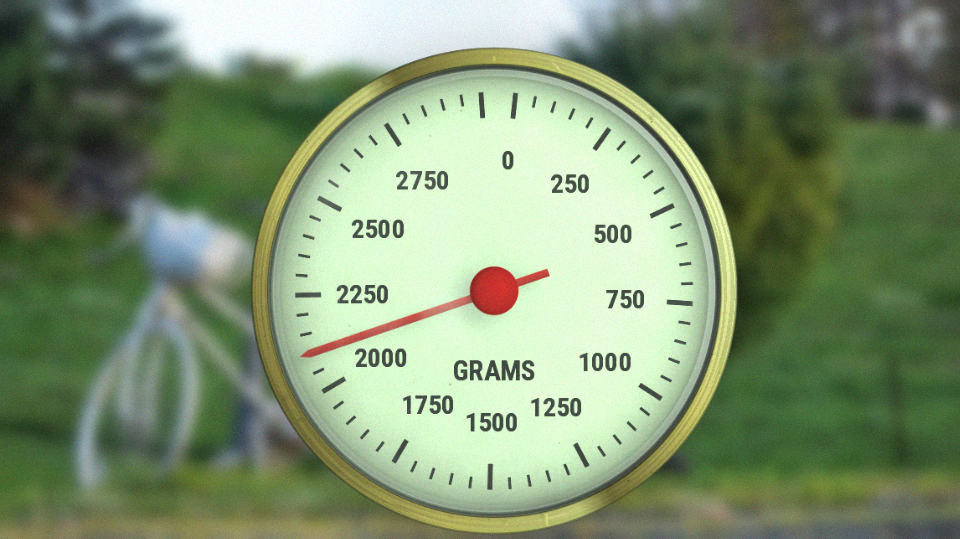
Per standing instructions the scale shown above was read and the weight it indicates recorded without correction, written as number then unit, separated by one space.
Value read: 2100 g
